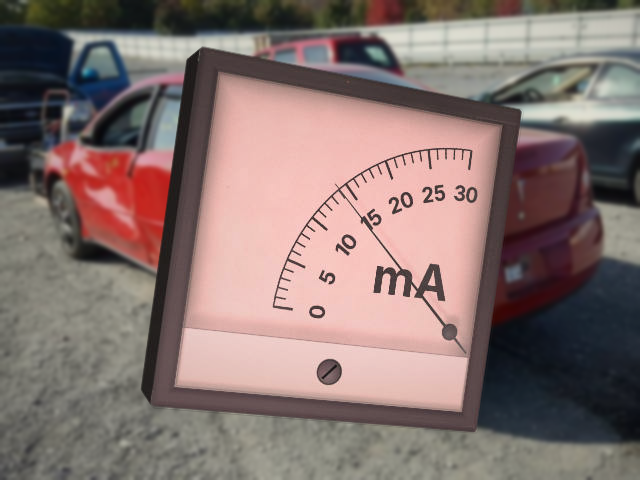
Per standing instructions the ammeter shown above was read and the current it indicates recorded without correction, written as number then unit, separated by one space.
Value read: 14 mA
